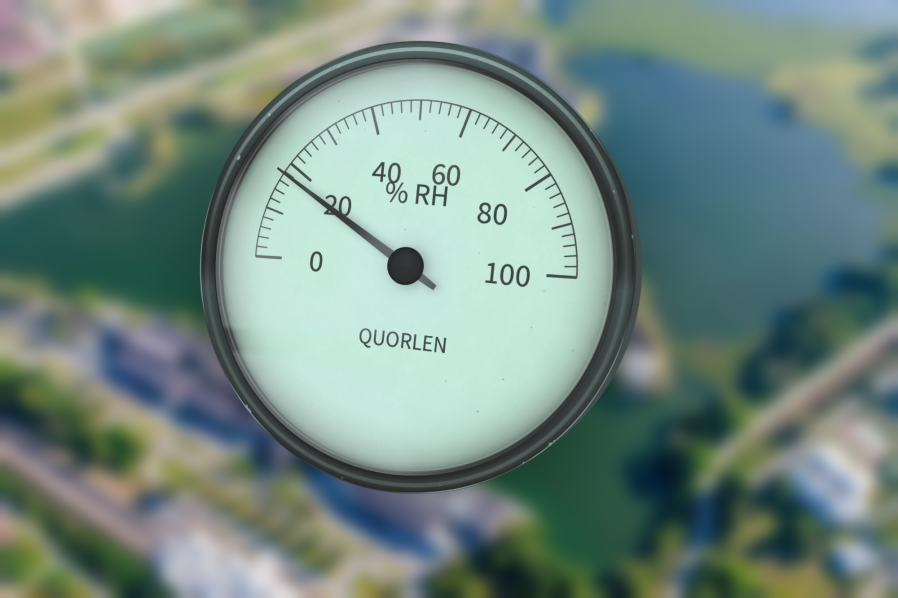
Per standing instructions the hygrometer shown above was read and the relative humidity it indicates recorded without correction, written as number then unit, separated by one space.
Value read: 18 %
